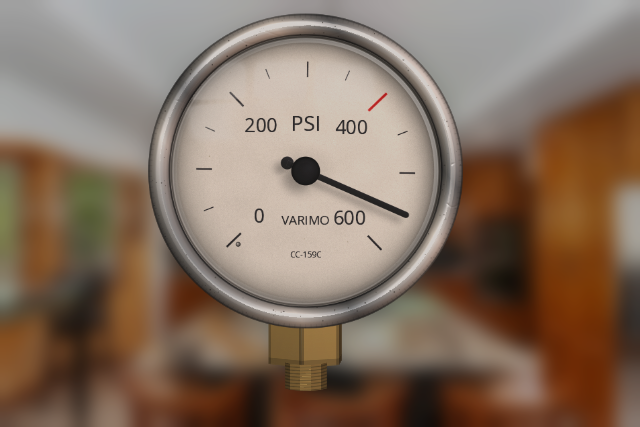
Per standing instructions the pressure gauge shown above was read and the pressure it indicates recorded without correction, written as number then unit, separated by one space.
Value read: 550 psi
